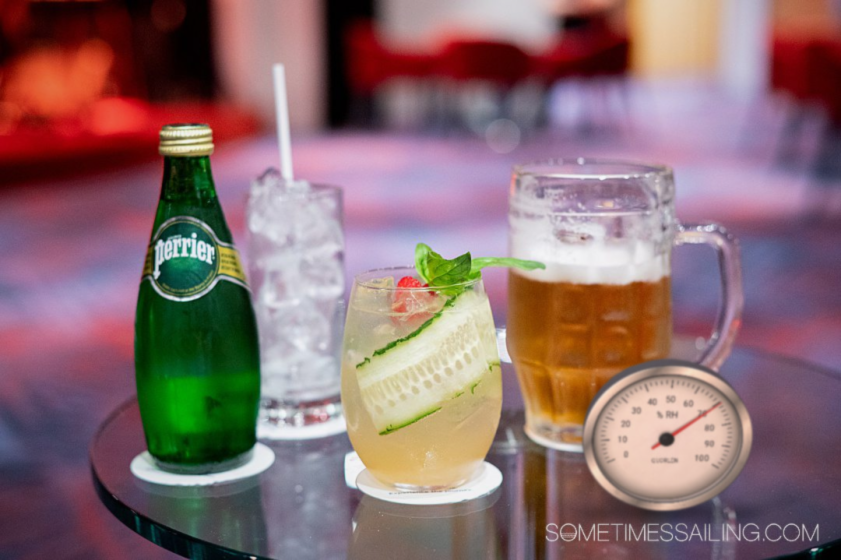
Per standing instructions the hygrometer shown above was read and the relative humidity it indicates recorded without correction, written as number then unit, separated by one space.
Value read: 70 %
